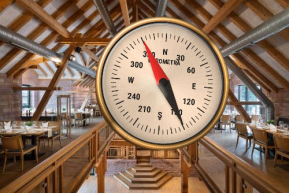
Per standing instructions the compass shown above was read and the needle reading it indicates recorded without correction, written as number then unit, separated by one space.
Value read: 330 °
